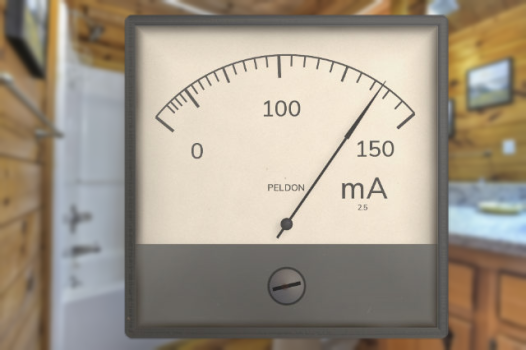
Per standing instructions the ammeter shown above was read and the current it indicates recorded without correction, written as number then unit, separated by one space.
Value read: 137.5 mA
